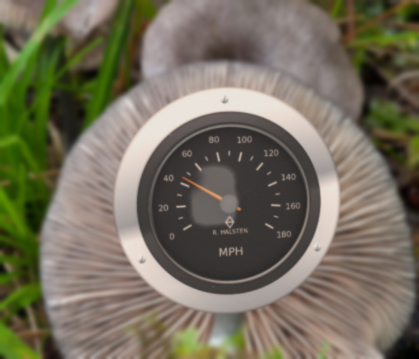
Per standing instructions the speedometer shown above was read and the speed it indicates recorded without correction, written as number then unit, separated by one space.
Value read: 45 mph
